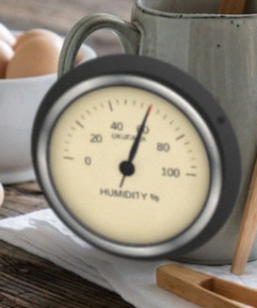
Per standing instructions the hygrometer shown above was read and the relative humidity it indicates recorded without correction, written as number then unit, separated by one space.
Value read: 60 %
